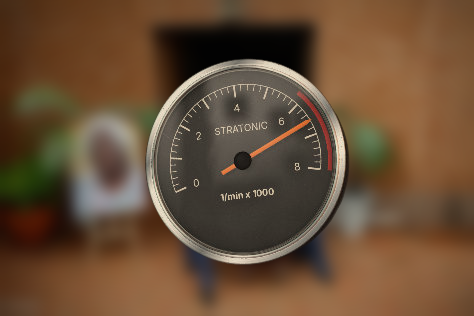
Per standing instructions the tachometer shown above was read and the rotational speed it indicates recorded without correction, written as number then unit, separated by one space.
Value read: 6600 rpm
